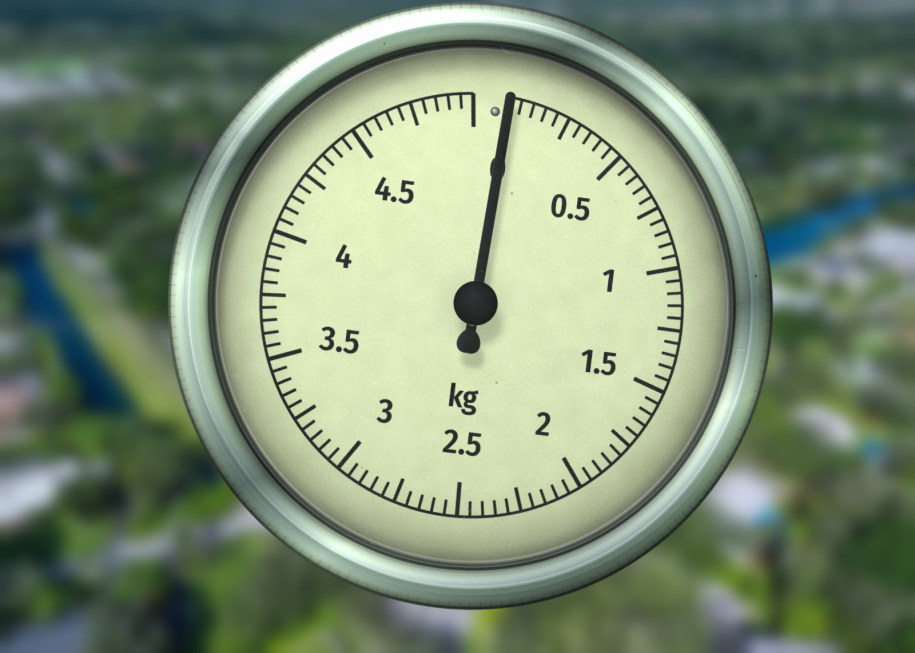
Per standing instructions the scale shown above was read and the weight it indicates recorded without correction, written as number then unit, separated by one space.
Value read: 0 kg
